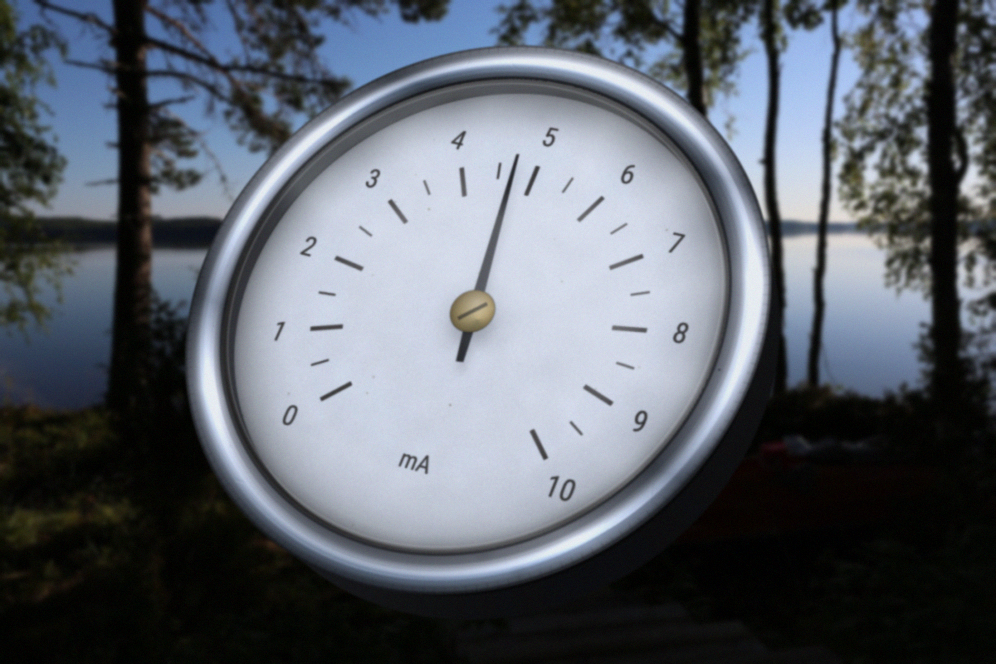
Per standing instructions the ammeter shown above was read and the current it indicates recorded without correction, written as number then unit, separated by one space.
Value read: 4.75 mA
